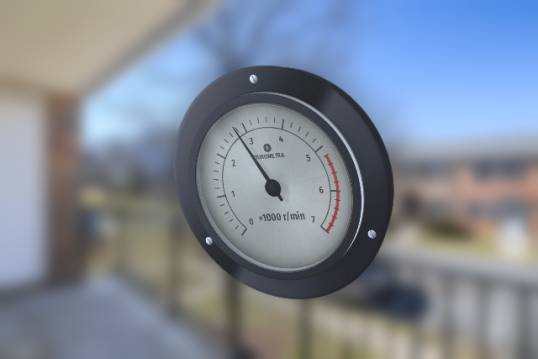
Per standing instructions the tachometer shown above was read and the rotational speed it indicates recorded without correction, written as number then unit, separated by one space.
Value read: 2800 rpm
